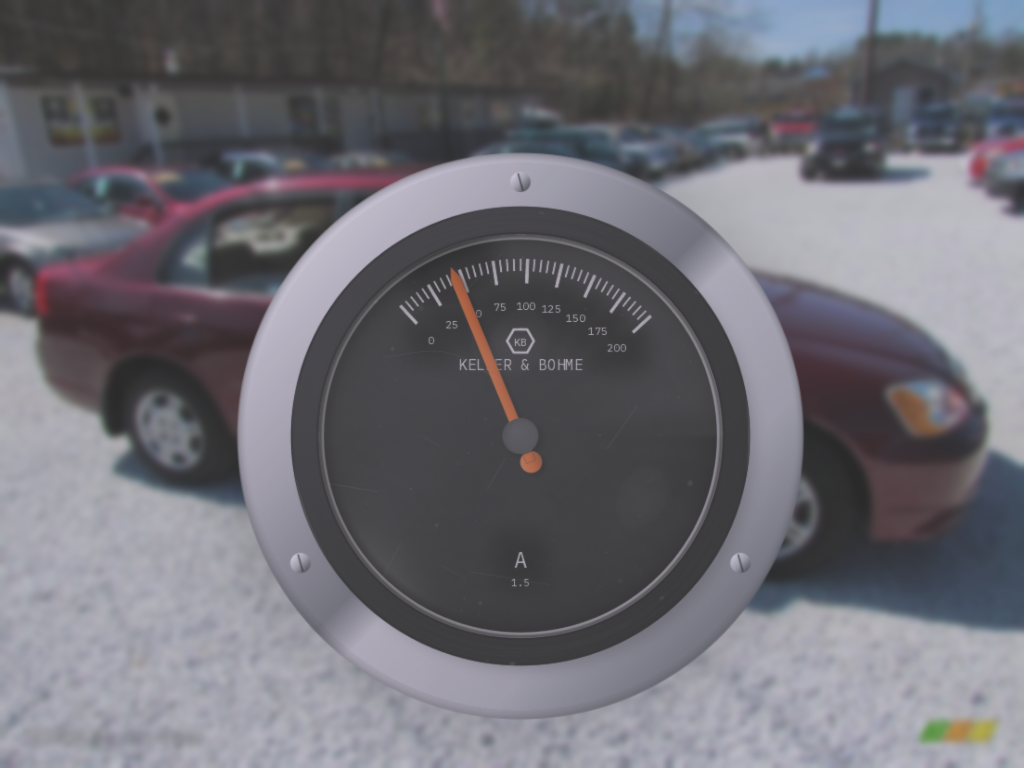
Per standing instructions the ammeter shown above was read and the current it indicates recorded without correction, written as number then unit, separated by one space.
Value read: 45 A
